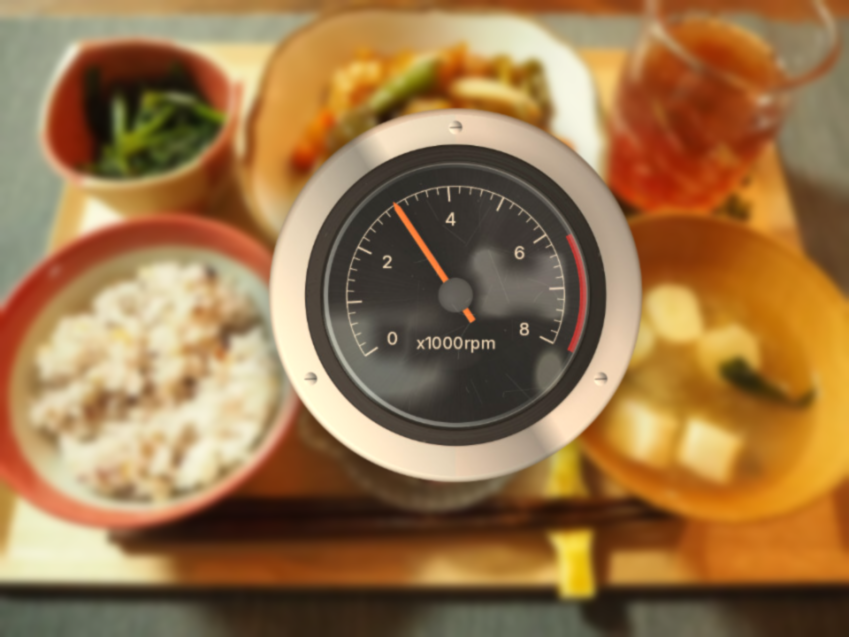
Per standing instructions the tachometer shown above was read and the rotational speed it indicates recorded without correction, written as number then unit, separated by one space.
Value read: 3000 rpm
